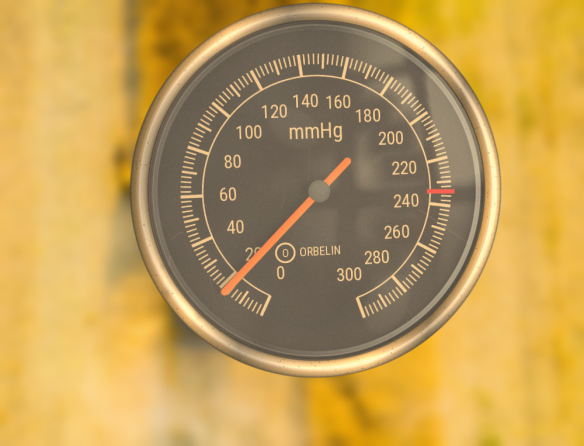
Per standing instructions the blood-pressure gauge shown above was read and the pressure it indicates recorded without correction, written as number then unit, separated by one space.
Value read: 18 mmHg
